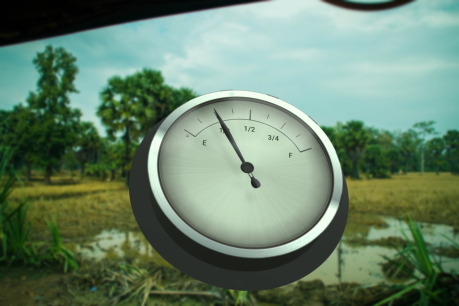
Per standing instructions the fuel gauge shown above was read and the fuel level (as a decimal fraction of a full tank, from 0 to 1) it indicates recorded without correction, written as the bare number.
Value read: 0.25
